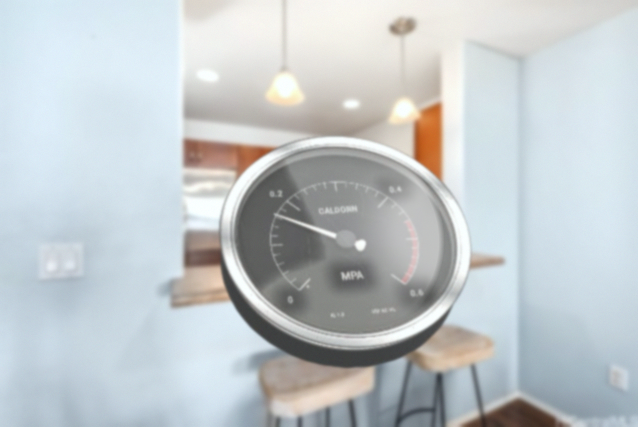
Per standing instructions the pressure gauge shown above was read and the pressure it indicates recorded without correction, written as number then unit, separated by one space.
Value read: 0.16 MPa
